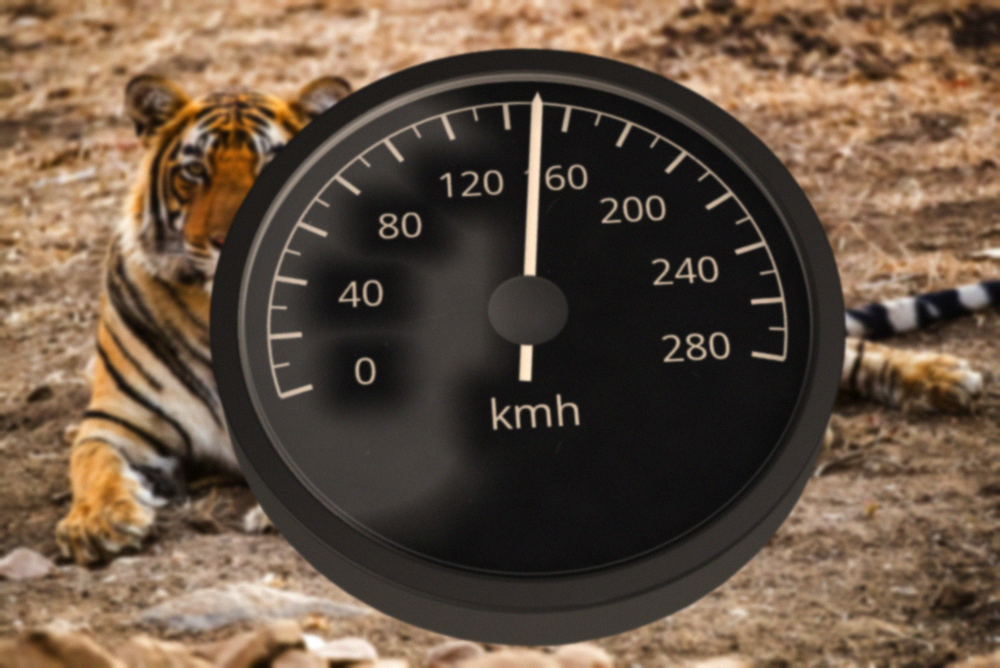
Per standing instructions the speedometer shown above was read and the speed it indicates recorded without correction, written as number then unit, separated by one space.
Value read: 150 km/h
